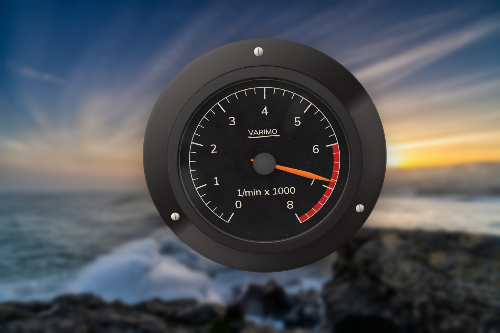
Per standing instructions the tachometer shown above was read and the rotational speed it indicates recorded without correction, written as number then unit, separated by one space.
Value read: 6800 rpm
